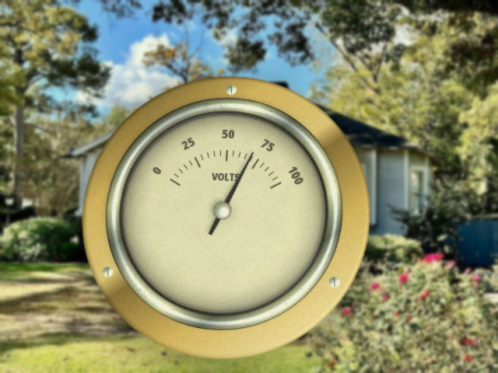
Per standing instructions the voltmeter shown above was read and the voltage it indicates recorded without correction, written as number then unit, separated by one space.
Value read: 70 V
